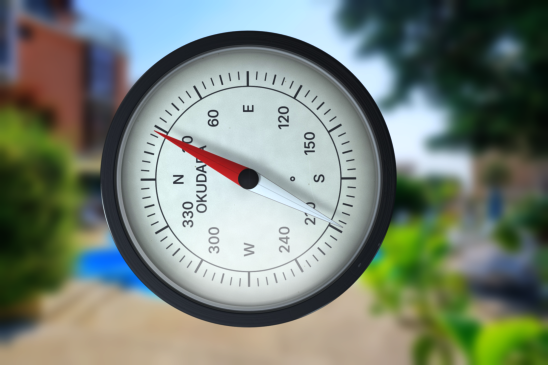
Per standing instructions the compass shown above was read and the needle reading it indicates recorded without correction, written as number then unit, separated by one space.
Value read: 27.5 °
